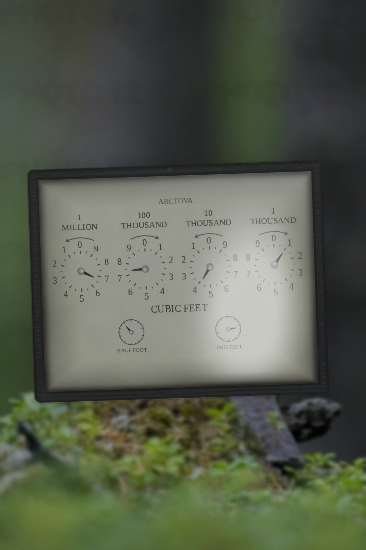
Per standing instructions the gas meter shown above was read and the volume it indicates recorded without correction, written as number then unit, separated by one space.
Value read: 674100 ft³
